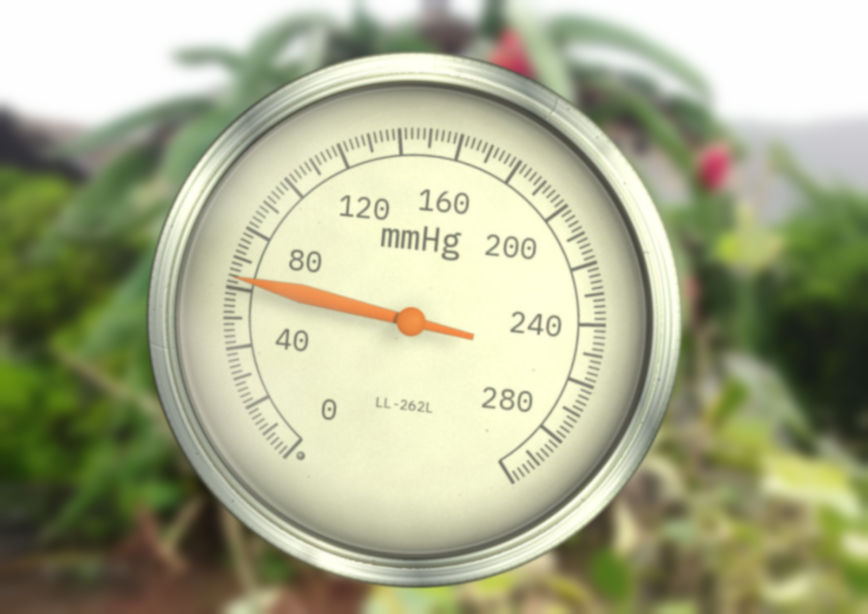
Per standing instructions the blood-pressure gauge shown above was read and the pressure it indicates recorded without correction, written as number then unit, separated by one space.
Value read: 64 mmHg
